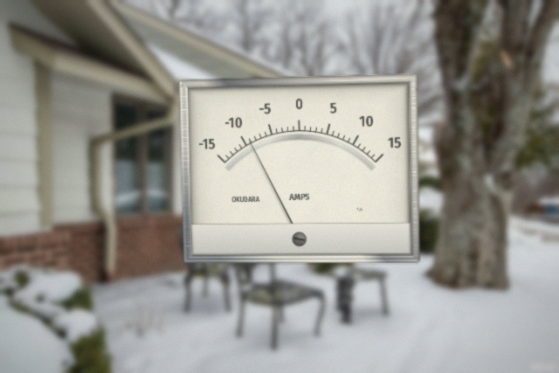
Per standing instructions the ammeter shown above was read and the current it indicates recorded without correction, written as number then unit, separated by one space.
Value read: -9 A
